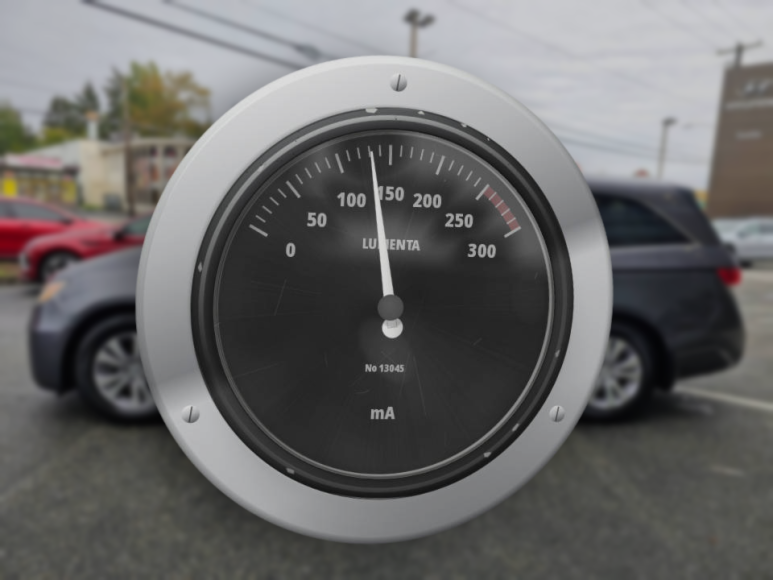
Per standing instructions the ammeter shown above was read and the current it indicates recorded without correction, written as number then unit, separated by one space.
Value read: 130 mA
